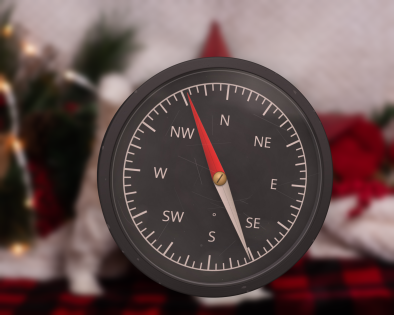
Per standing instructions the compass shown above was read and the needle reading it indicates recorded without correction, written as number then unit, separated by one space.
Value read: 332.5 °
